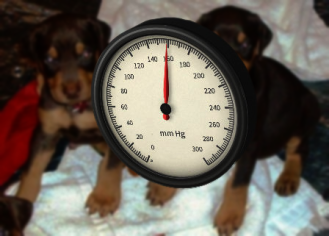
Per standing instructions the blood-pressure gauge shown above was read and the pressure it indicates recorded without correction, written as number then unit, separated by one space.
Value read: 160 mmHg
